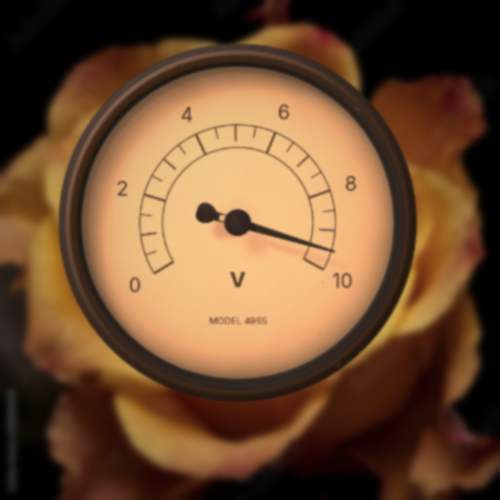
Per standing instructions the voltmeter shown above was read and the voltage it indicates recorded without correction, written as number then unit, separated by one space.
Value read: 9.5 V
